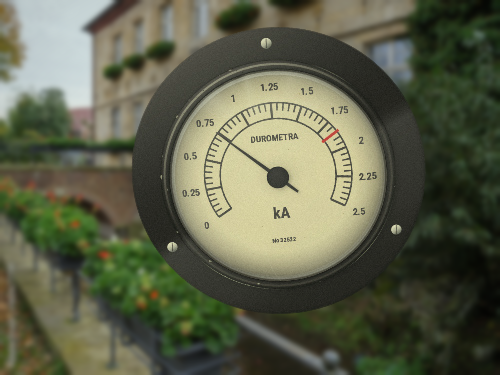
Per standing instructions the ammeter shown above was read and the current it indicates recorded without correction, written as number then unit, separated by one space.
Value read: 0.75 kA
